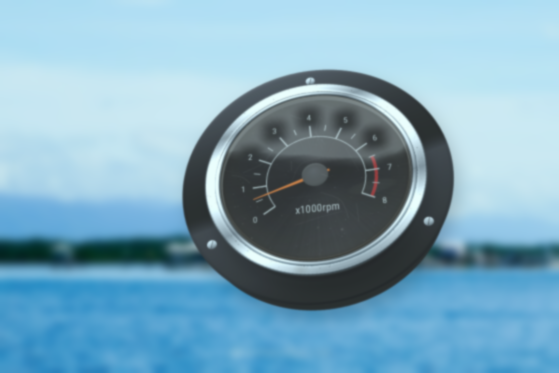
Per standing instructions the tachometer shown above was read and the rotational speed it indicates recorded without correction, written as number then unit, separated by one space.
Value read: 500 rpm
